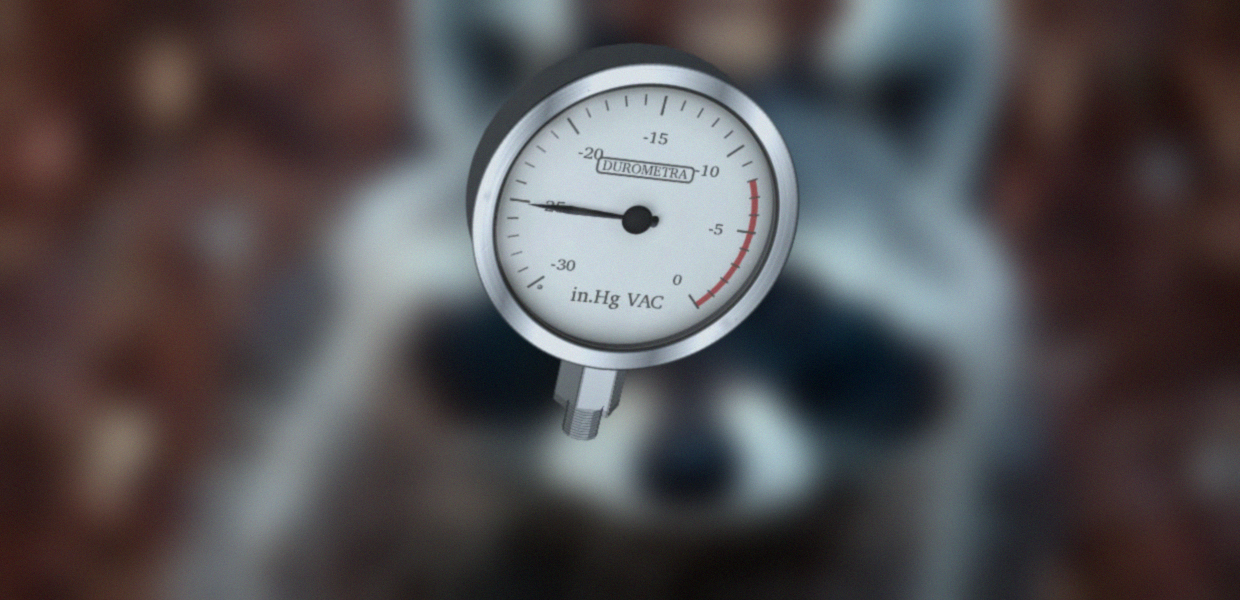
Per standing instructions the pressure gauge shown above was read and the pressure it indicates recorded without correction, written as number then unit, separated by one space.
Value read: -25 inHg
